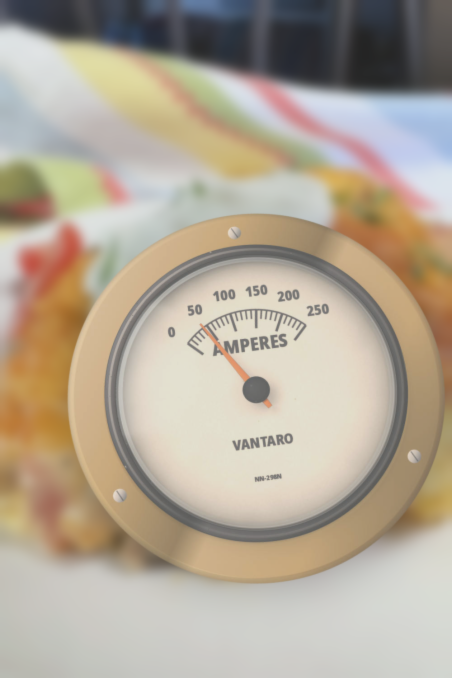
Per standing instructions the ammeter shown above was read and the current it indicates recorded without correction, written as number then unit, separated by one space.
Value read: 40 A
